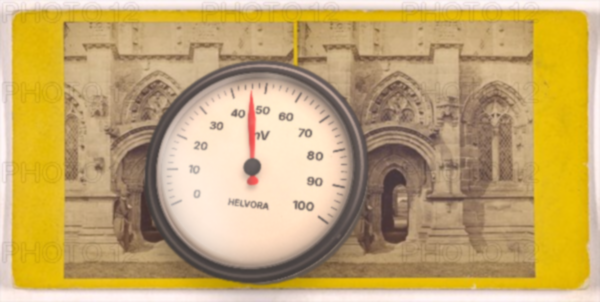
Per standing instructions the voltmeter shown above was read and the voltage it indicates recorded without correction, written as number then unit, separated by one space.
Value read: 46 mV
